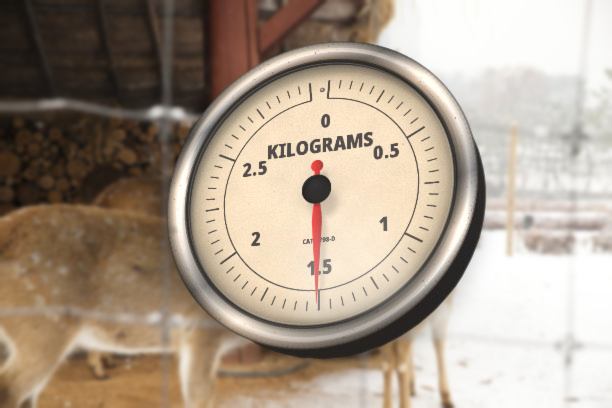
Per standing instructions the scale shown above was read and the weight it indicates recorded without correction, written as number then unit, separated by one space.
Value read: 1.5 kg
